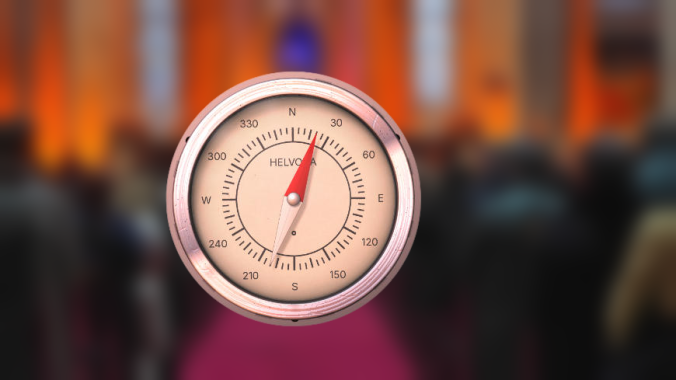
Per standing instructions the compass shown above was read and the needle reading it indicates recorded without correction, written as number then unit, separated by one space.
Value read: 20 °
